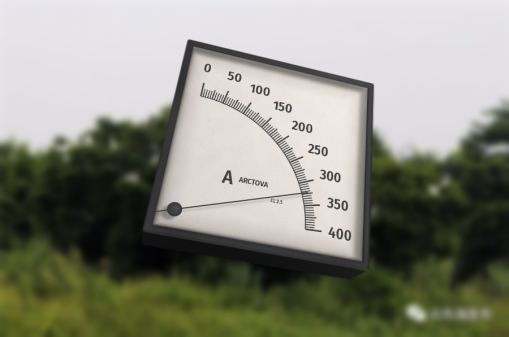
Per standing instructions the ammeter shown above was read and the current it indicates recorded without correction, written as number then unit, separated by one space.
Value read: 325 A
